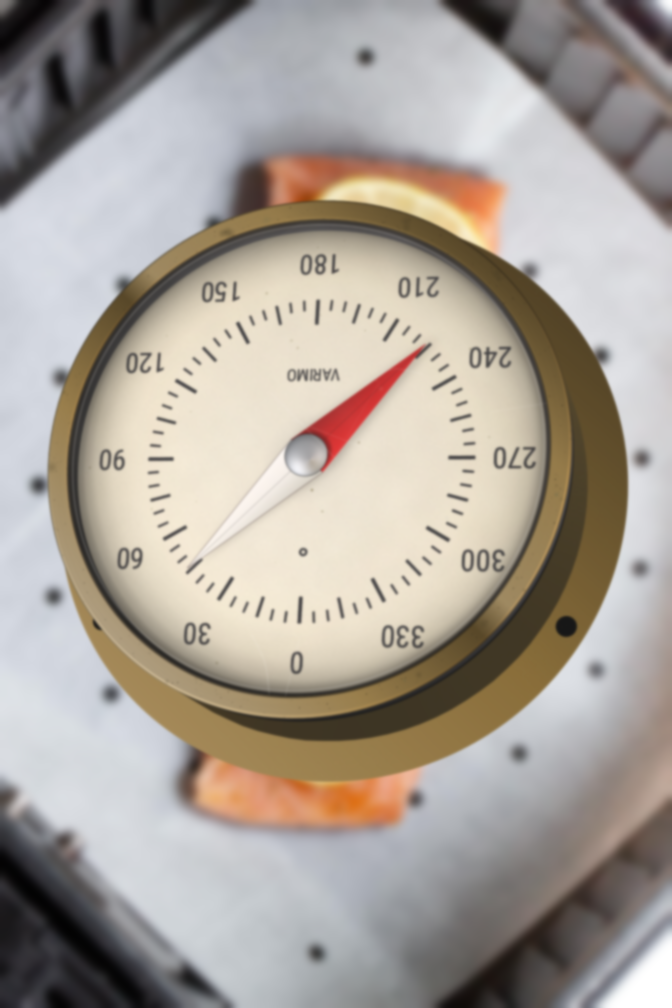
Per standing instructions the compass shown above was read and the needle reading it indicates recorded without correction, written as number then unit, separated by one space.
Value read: 225 °
